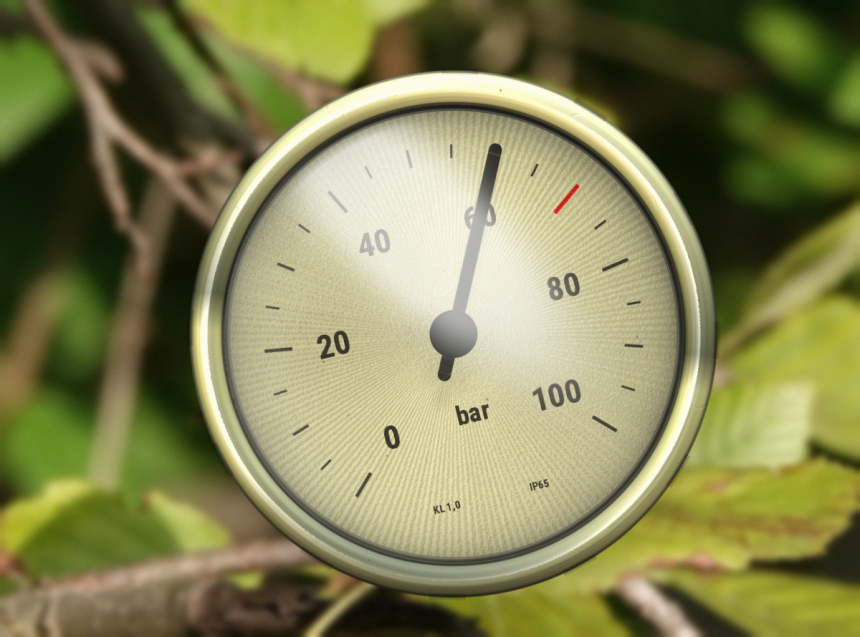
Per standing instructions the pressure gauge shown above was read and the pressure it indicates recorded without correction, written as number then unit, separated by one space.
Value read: 60 bar
